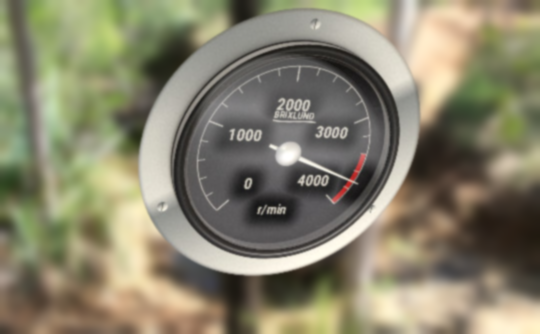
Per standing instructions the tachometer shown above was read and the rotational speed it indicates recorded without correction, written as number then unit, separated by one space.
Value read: 3700 rpm
